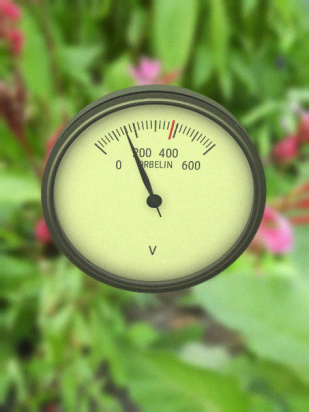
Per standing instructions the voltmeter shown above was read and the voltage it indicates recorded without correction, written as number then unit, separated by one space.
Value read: 160 V
